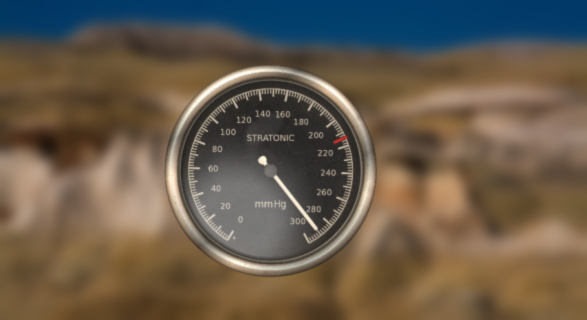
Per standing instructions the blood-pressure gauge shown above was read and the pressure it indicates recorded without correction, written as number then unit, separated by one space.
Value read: 290 mmHg
